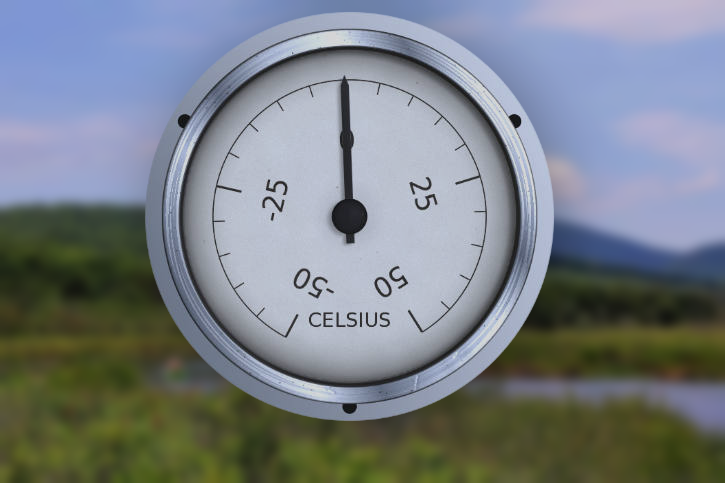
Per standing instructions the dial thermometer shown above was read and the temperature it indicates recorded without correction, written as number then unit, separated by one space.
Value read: 0 °C
